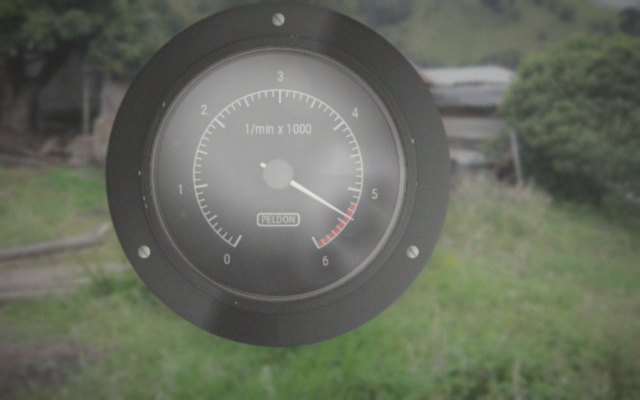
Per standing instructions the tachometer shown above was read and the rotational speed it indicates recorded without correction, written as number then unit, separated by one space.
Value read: 5400 rpm
